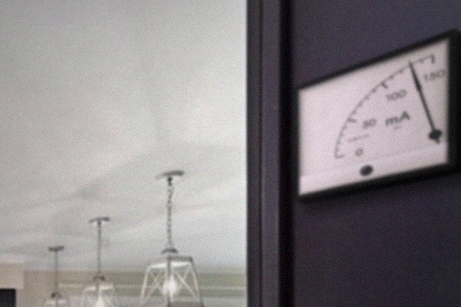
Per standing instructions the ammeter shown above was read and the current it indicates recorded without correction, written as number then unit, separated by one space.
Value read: 130 mA
